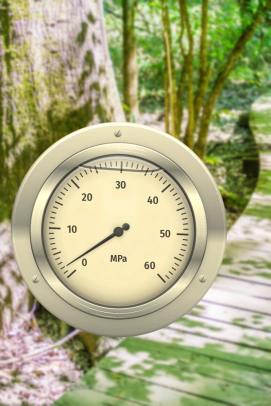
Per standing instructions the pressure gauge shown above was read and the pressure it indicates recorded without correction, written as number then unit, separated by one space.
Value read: 2 MPa
